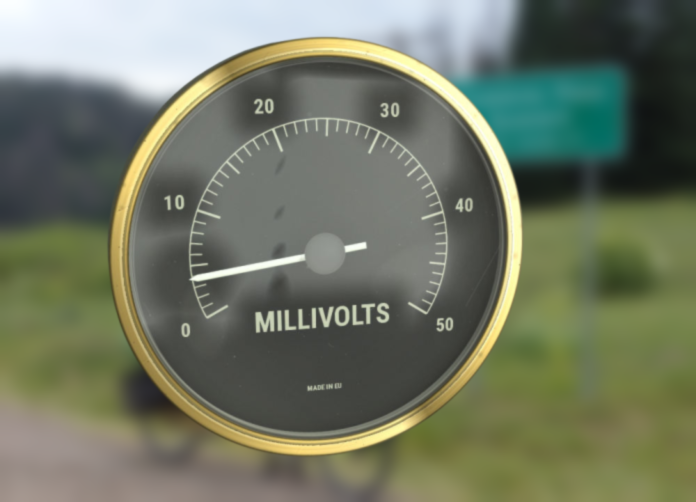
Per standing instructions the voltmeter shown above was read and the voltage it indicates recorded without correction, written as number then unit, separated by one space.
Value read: 4 mV
